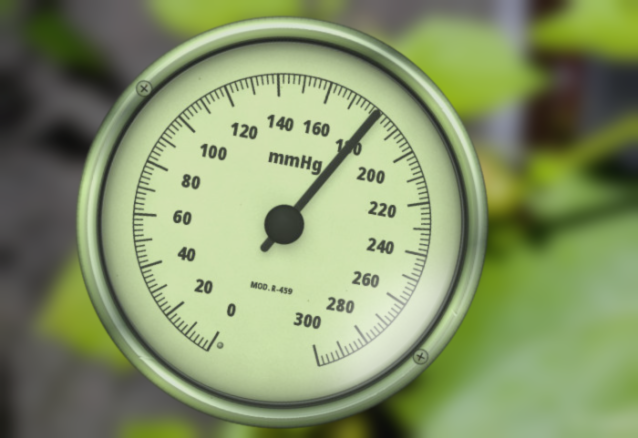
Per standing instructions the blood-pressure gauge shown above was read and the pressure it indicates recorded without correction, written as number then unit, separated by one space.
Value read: 180 mmHg
